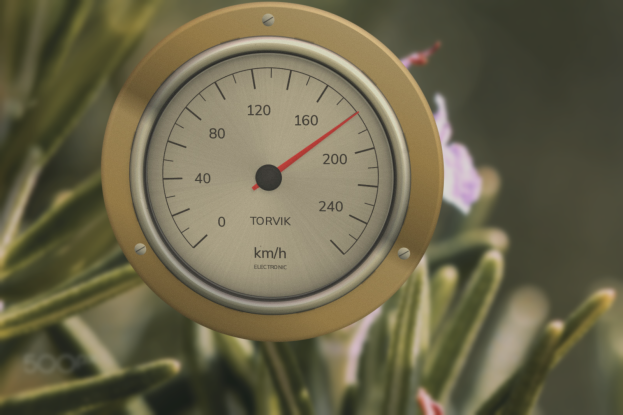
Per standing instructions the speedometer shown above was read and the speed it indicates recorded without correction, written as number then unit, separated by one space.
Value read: 180 km/h
